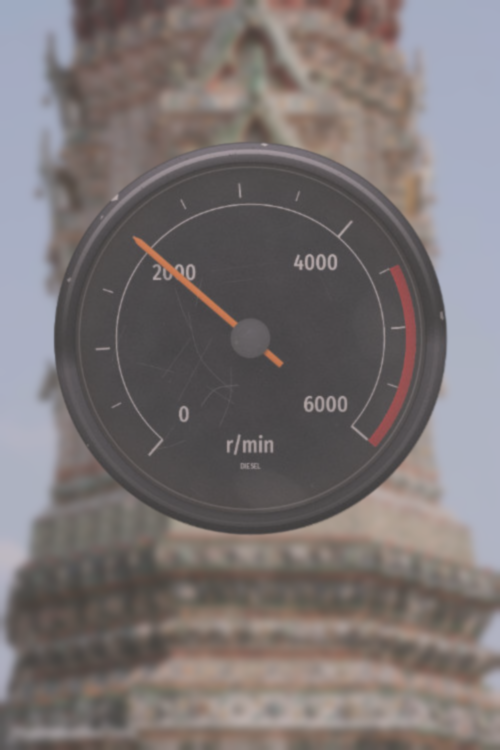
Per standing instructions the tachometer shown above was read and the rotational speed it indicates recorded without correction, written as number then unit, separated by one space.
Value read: 2000 rpm
